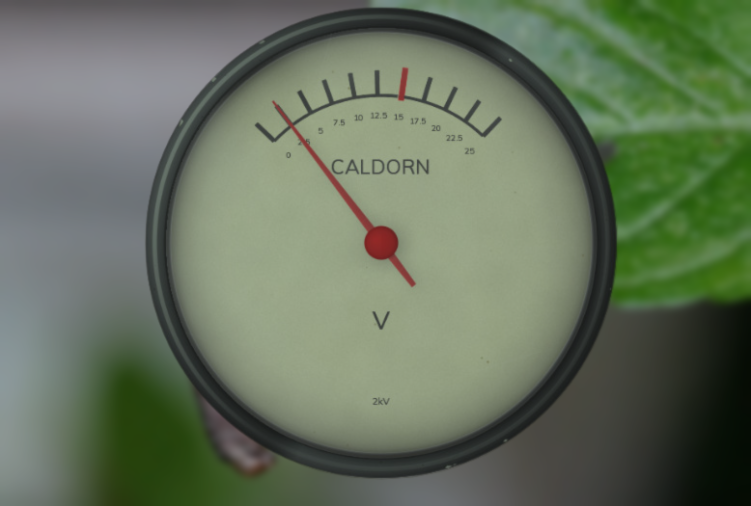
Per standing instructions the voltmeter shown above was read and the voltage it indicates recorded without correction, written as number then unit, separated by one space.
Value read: 2.5 V
